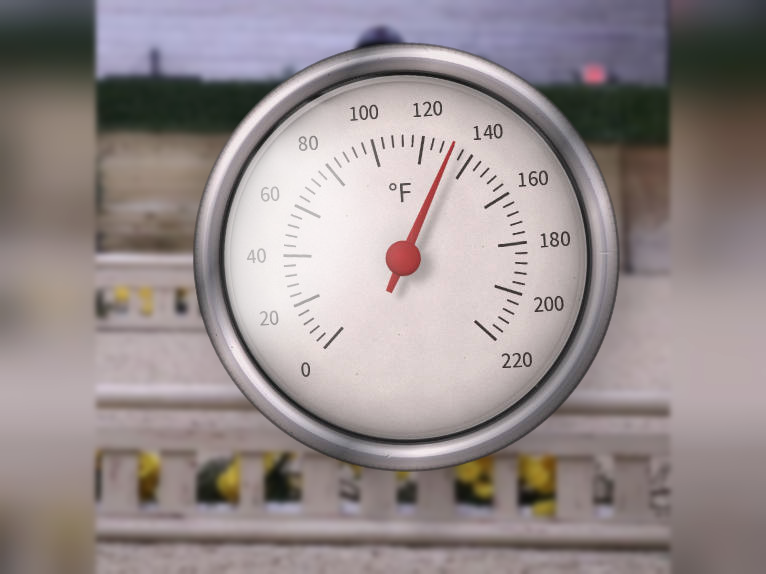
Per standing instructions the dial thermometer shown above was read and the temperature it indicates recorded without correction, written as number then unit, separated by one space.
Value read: 132 °F
